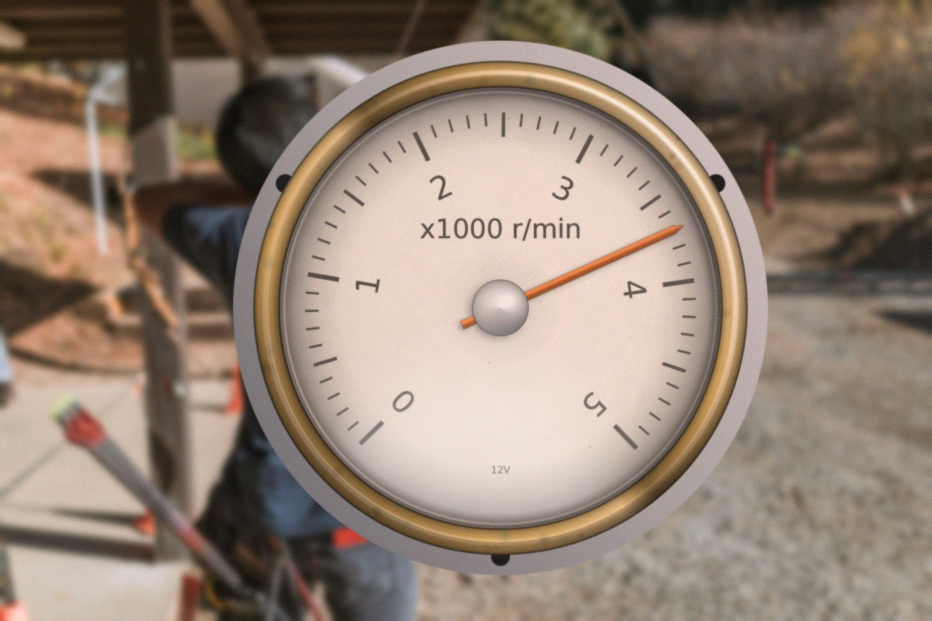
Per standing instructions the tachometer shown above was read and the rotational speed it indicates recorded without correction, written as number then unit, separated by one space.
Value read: 3700 rpm
